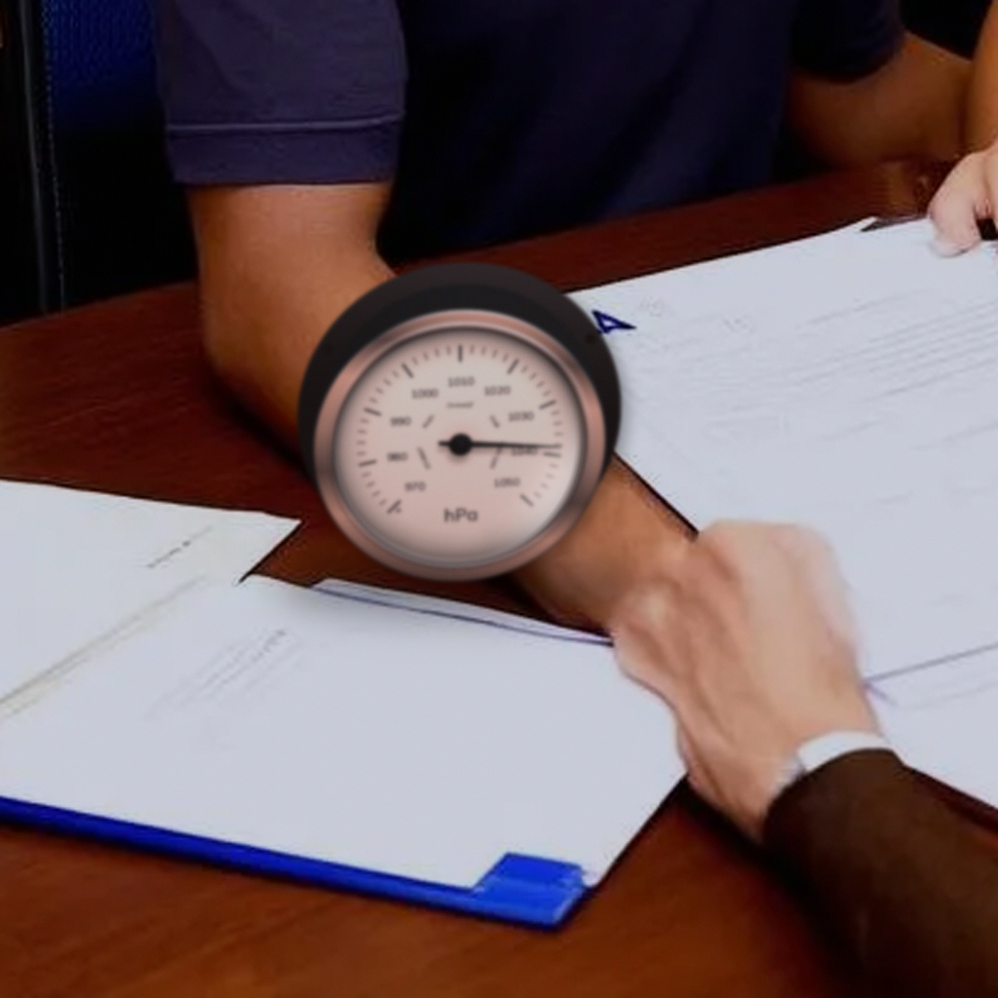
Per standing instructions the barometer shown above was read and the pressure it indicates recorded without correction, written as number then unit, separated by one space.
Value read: 1038 hPa
